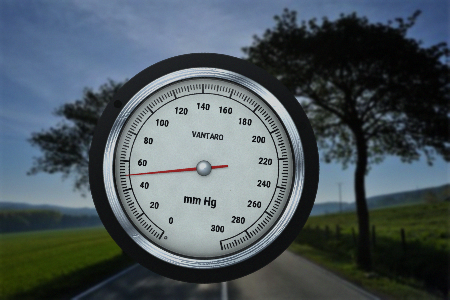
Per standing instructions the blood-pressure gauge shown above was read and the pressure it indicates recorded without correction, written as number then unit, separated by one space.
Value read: 50 mmHg
